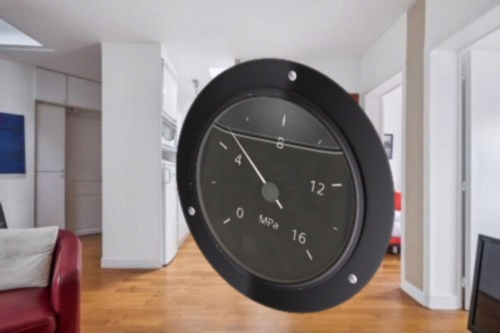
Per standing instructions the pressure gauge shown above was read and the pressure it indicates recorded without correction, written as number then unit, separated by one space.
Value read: 5 MPa
